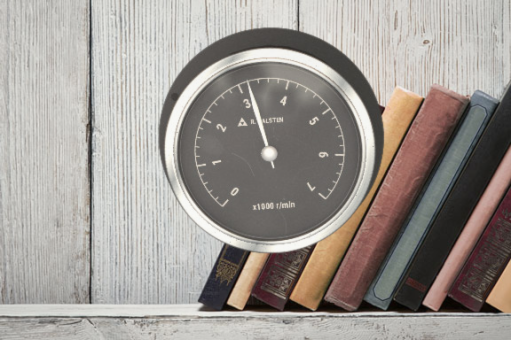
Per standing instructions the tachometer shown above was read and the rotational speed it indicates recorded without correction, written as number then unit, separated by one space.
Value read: 3200 rpm
